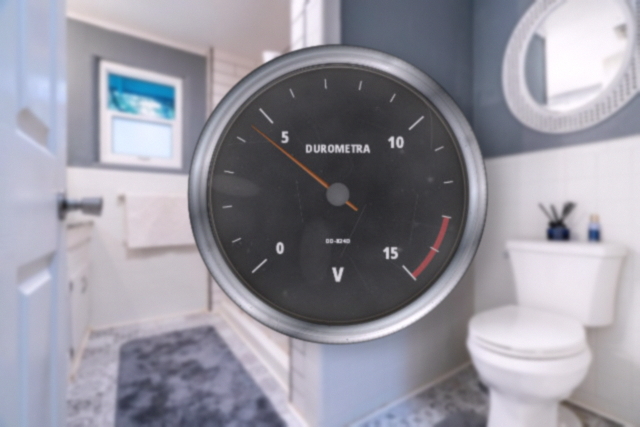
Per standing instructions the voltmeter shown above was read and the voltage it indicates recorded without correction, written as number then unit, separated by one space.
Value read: 4.5 V
